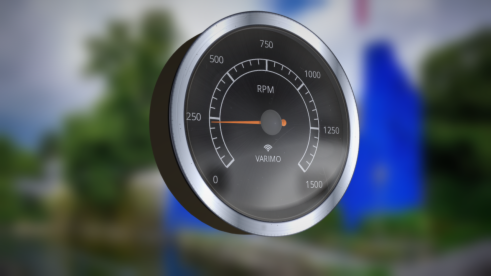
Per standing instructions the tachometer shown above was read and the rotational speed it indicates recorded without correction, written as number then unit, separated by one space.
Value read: 225 rpm
